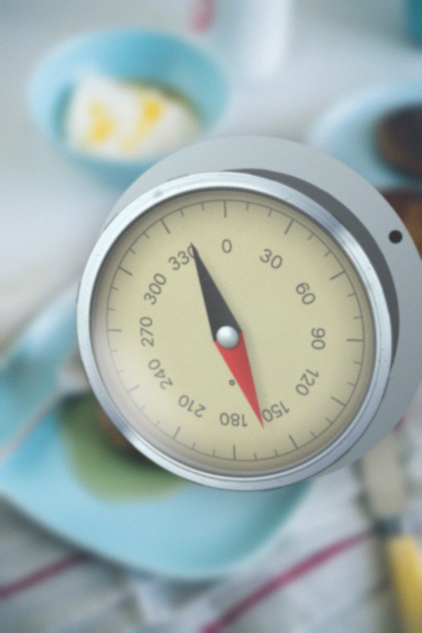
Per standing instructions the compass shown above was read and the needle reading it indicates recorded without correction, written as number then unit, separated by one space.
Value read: 160 °
